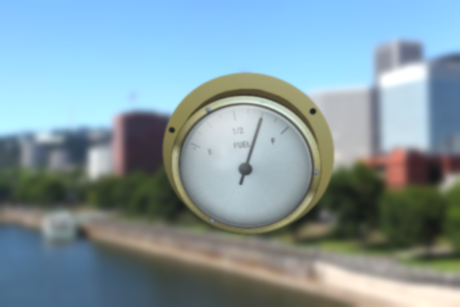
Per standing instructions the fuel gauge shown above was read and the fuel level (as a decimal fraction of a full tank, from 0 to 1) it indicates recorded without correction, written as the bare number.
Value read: 0.75
